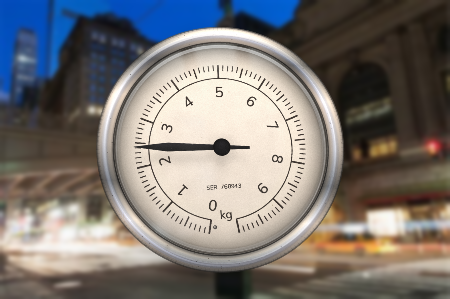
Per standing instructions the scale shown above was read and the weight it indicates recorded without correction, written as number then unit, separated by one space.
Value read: 2.4 kg
